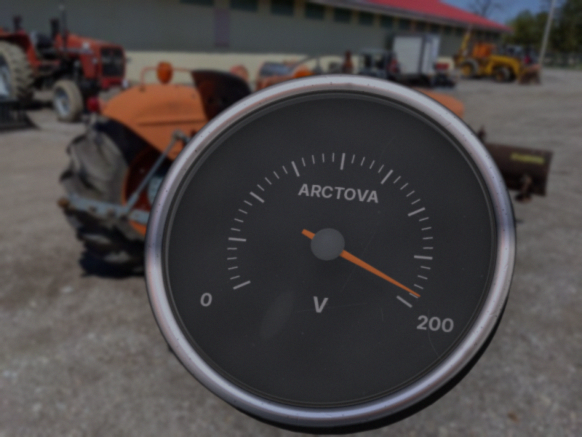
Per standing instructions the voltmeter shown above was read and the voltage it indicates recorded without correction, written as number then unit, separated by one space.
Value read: 195 V
